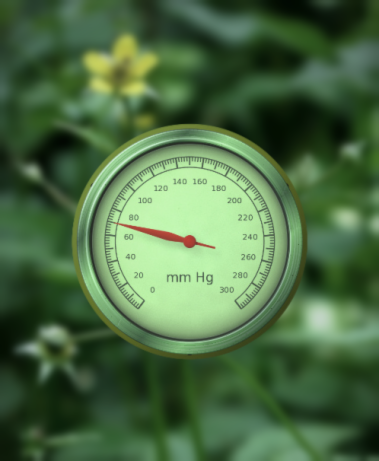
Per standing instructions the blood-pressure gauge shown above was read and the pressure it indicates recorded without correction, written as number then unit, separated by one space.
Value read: 70 mmHg
